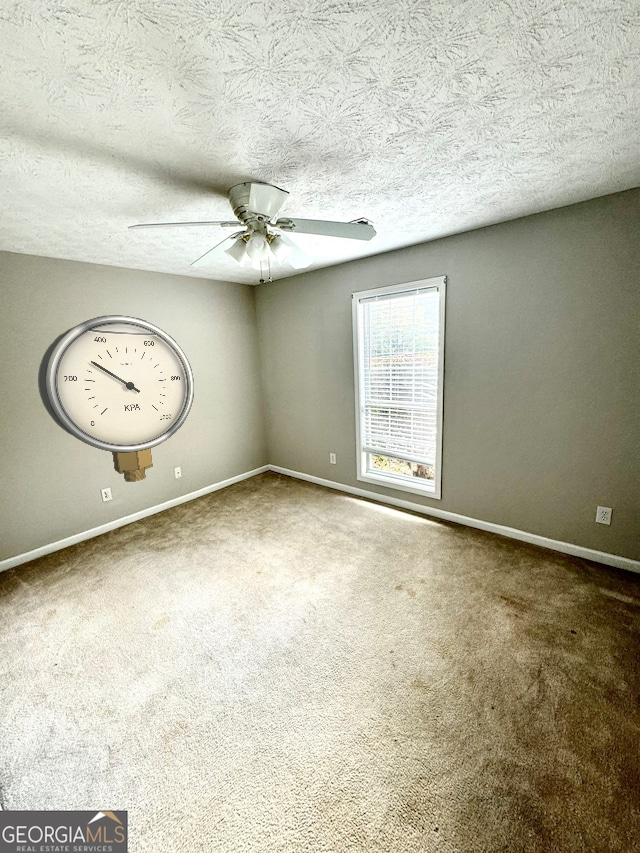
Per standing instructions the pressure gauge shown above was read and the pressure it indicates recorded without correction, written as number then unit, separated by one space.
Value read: 300 kPa
